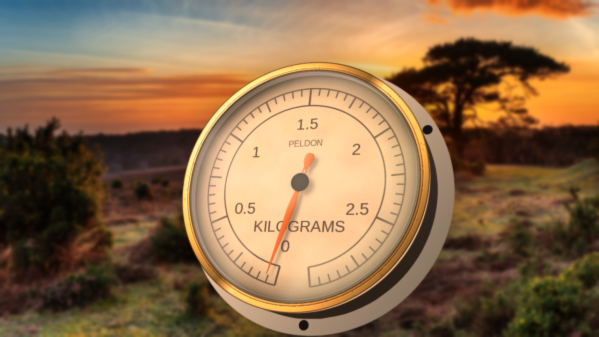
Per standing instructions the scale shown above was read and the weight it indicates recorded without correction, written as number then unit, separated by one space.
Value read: 0.05 kg
